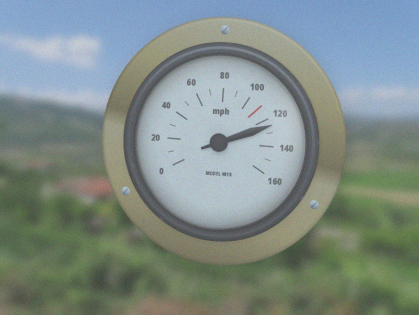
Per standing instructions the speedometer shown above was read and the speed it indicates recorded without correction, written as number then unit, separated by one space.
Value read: 125 mph
